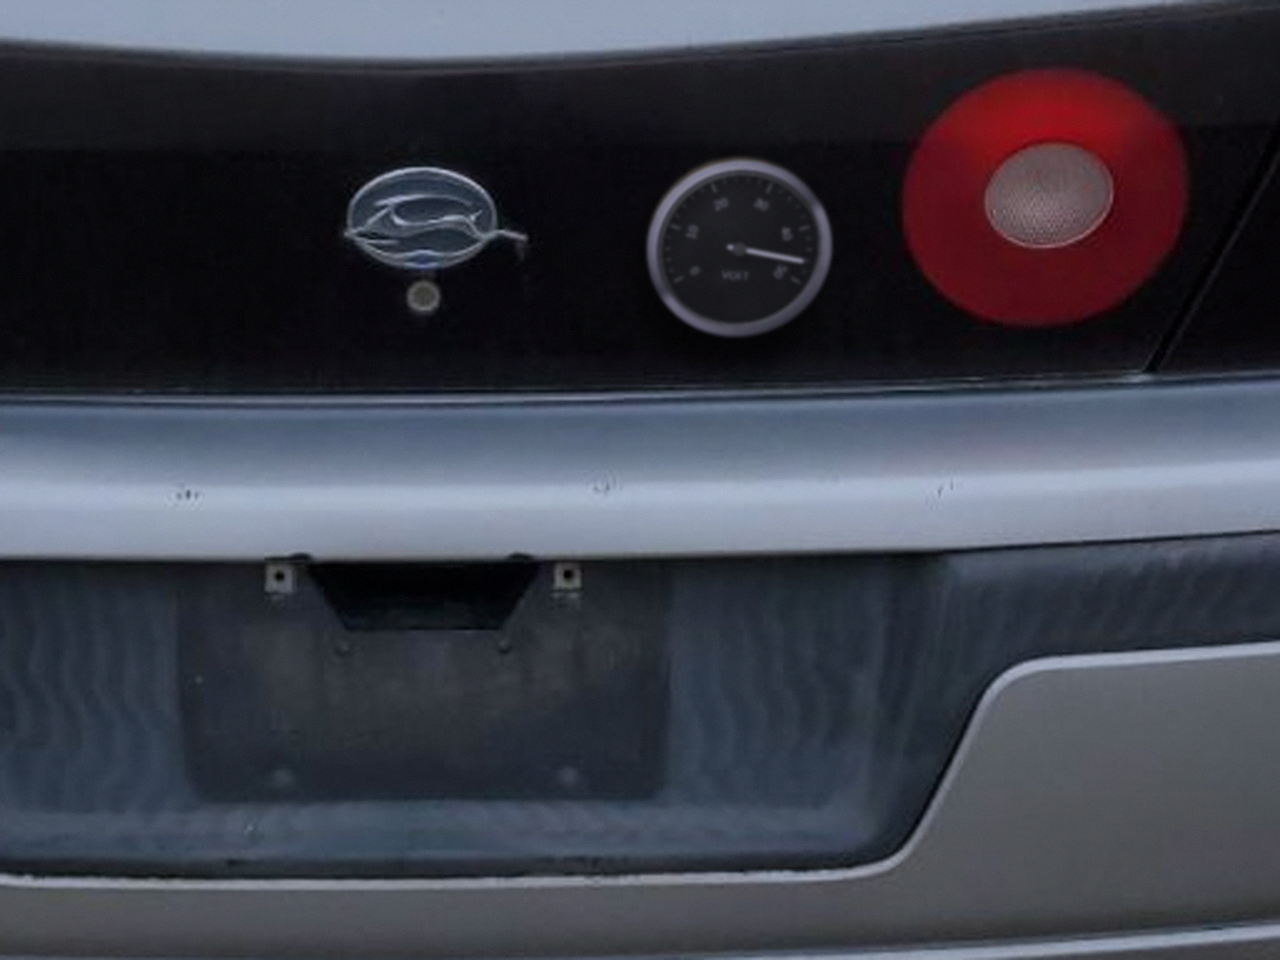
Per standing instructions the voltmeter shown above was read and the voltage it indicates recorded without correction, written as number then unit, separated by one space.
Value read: 46 V
